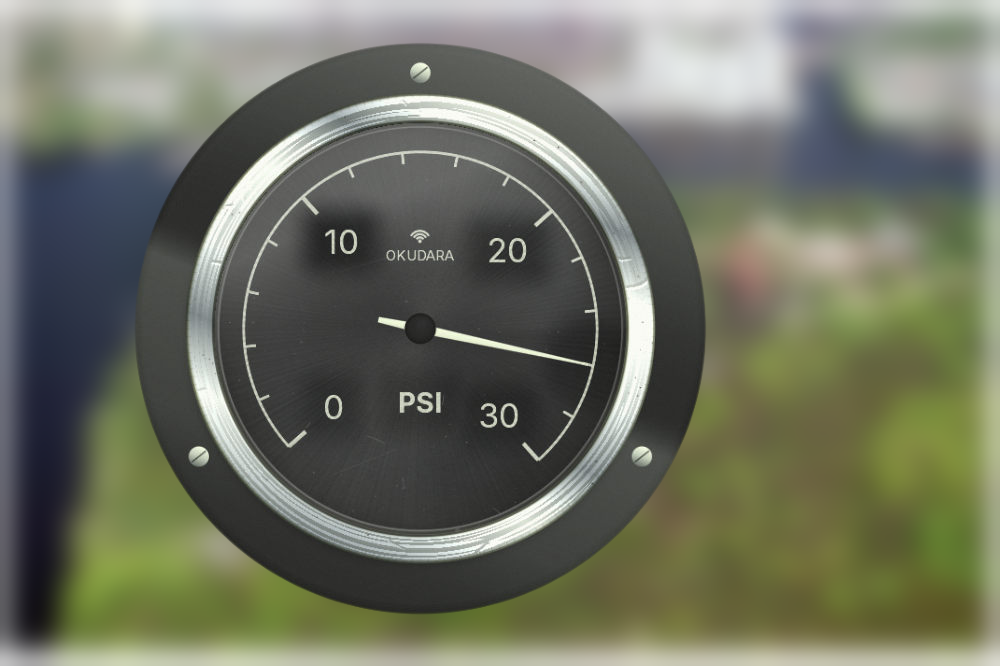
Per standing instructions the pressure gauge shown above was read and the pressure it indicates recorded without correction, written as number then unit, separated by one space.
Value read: 26 psi
